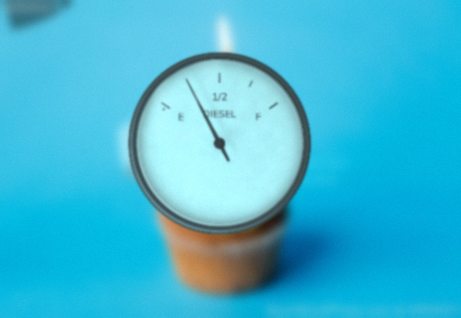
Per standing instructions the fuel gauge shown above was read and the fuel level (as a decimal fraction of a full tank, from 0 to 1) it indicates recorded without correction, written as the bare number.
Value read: 0.25
